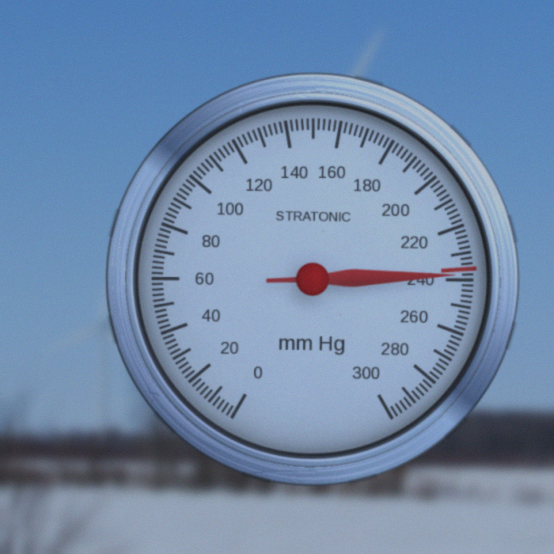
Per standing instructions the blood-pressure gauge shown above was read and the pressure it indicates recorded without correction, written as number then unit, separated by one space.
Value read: 238 mmHg
